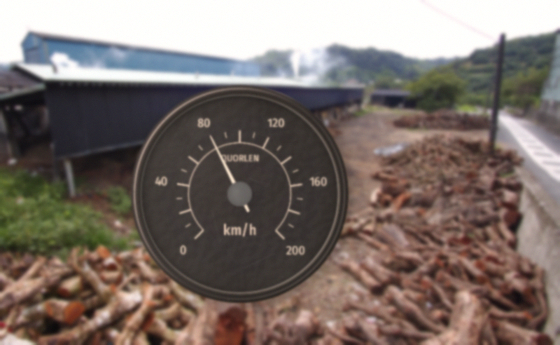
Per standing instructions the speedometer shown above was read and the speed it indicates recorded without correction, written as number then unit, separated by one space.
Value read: 80 km/h
